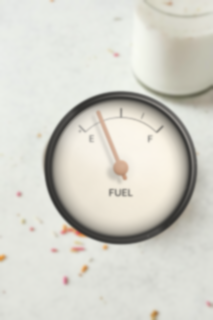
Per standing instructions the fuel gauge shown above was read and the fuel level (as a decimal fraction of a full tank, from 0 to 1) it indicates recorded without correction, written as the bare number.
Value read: 0.25
